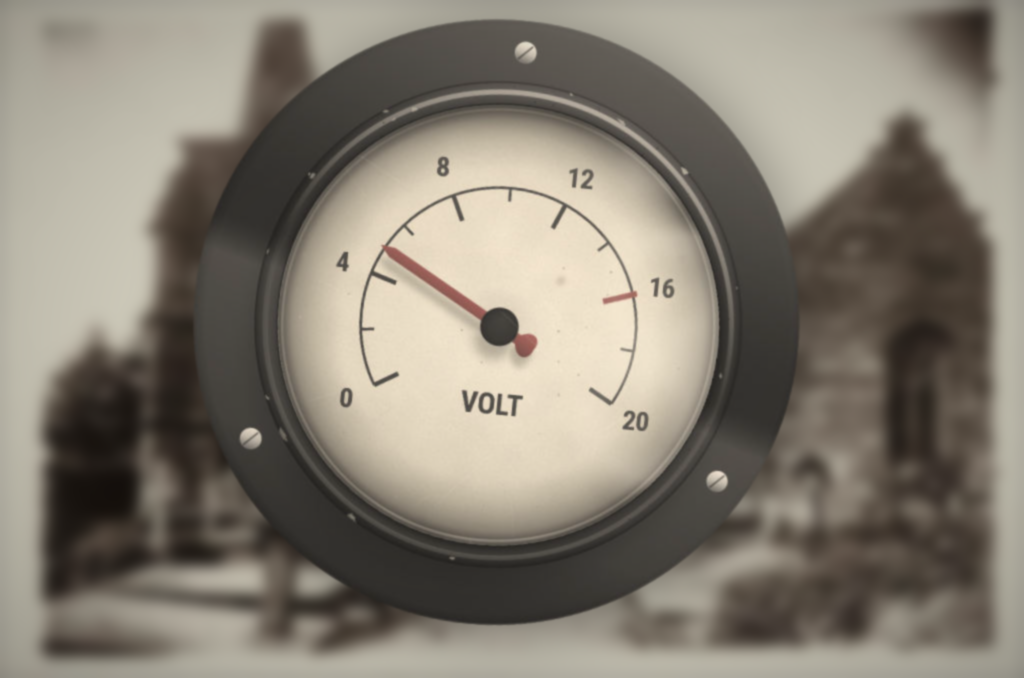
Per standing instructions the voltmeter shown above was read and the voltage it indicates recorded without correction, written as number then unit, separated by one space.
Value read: 5 V
